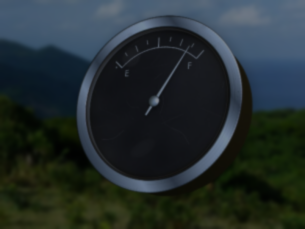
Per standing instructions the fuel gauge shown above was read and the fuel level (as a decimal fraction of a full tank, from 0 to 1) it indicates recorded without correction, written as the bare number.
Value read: 0.875
